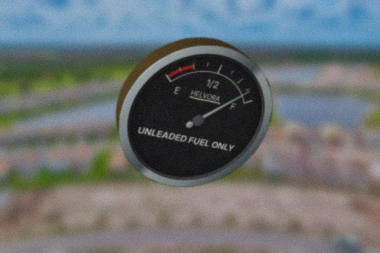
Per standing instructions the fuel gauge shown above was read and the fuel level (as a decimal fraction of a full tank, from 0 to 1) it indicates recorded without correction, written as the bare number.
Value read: 0.875
